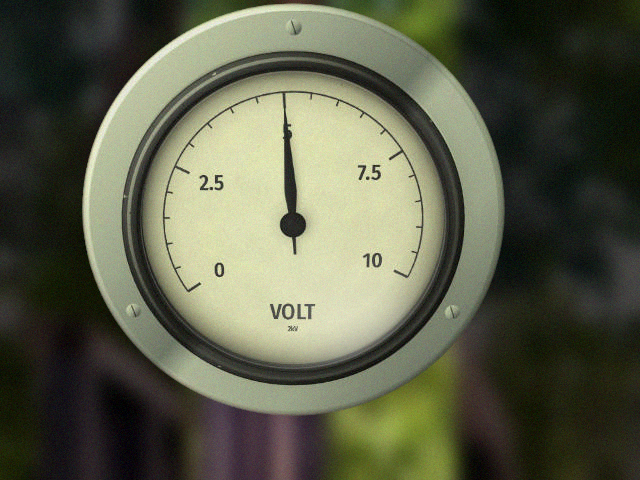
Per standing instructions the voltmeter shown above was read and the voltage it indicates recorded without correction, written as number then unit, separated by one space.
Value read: 5 V
